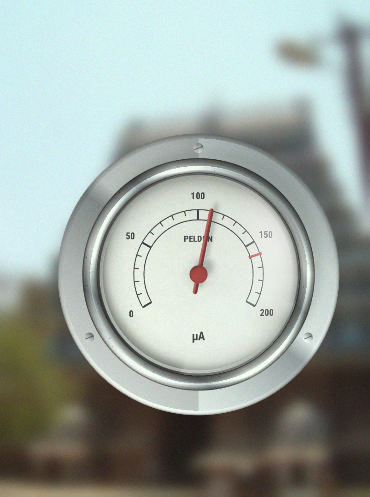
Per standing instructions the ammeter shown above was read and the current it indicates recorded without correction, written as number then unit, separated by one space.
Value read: 110 µA
